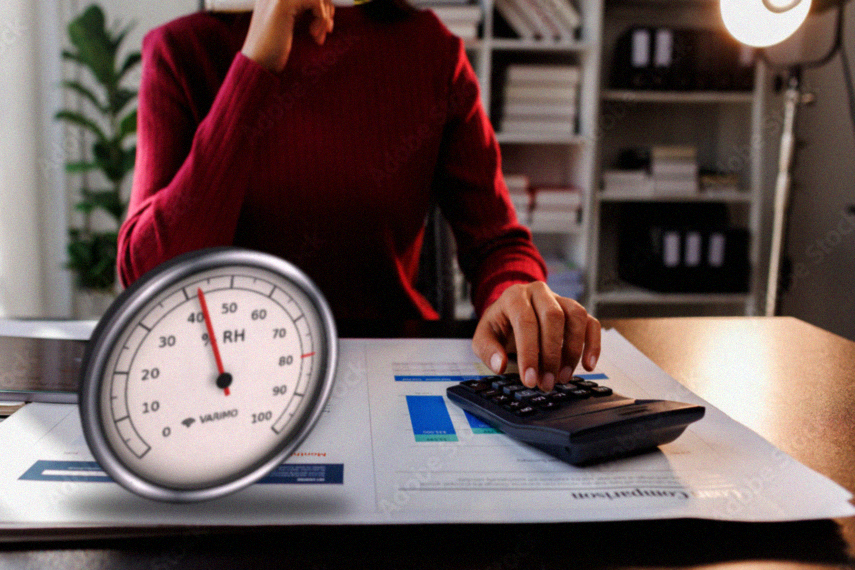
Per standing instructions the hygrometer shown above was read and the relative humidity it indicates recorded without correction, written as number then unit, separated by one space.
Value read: 42.5 %
